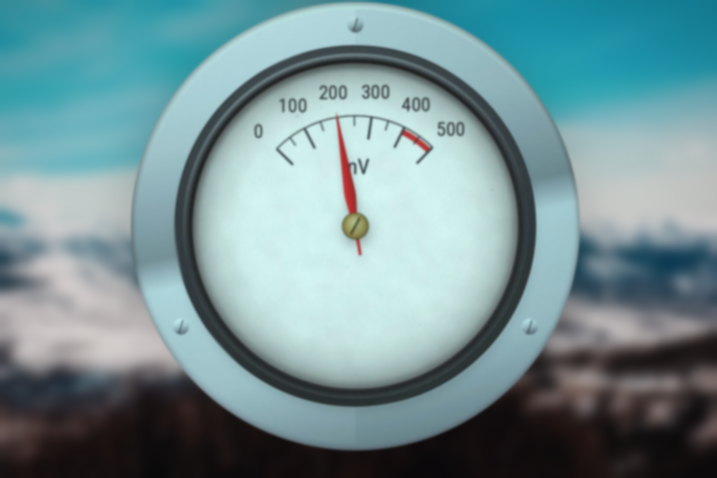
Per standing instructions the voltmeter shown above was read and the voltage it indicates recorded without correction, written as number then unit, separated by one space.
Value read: 200 mV
